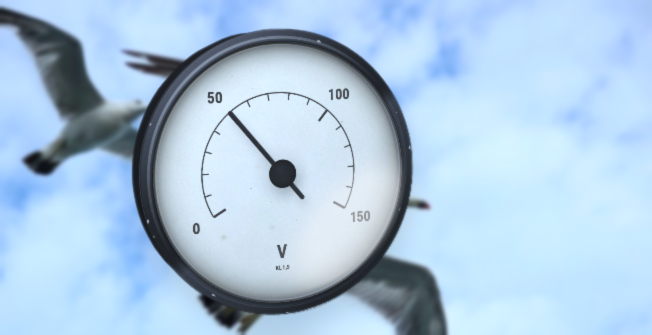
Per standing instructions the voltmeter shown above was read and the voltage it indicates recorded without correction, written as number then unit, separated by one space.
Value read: 50 V
